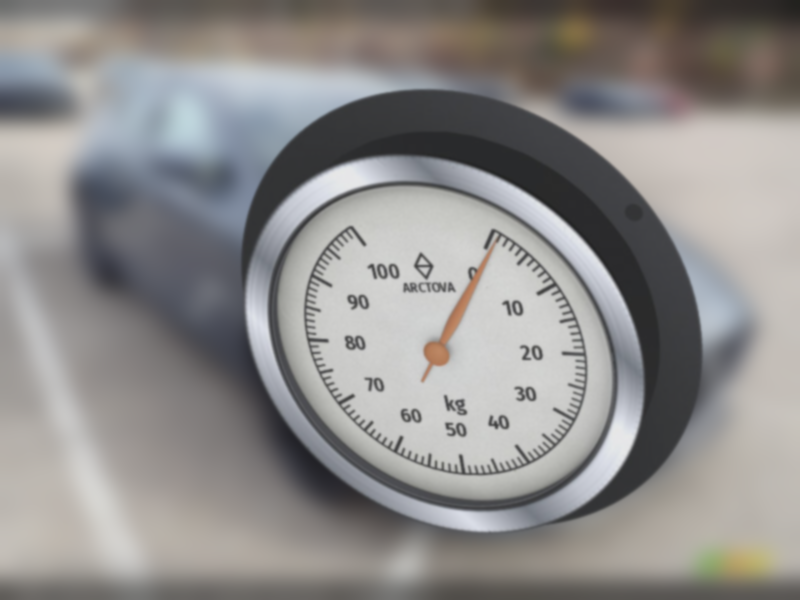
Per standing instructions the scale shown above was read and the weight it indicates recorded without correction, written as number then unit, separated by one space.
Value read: 1 kg
